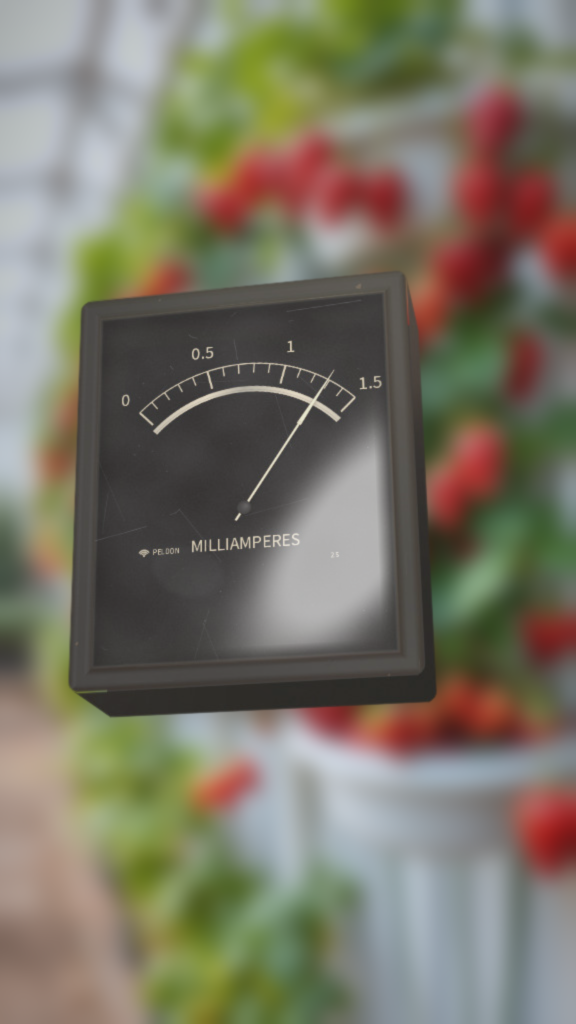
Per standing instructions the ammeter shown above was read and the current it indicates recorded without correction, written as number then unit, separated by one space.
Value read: 1.3 mA
